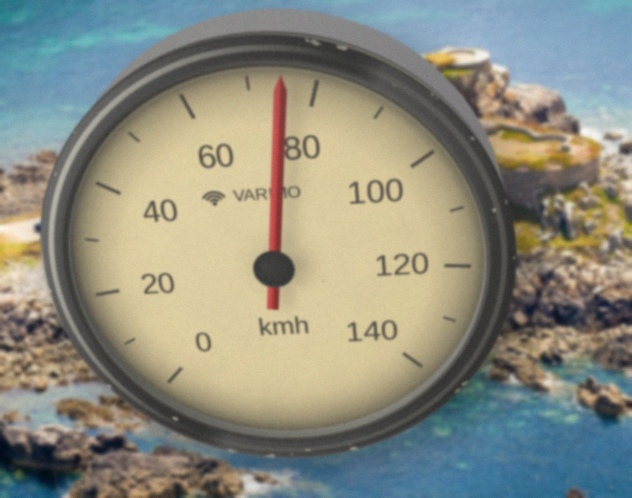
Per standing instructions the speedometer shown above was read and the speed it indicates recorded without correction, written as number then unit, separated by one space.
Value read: 75 km/h
